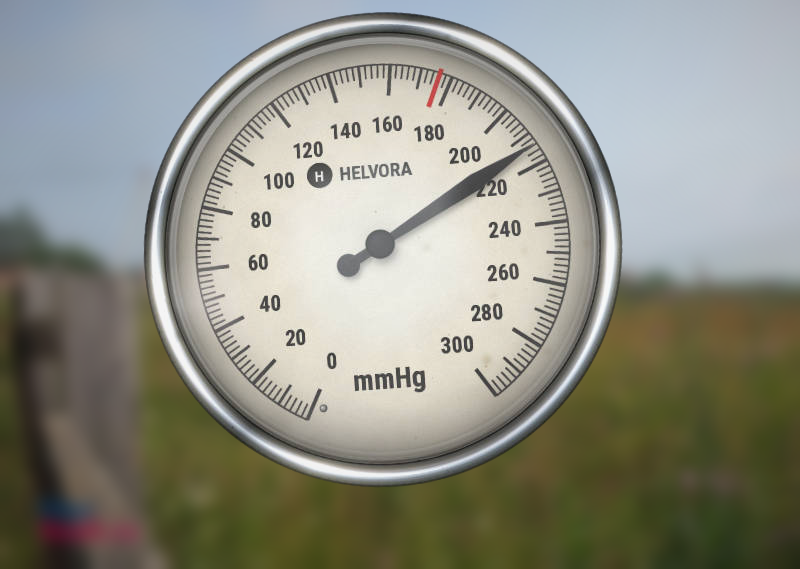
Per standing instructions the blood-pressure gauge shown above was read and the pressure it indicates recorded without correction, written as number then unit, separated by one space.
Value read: 214 mmHg
